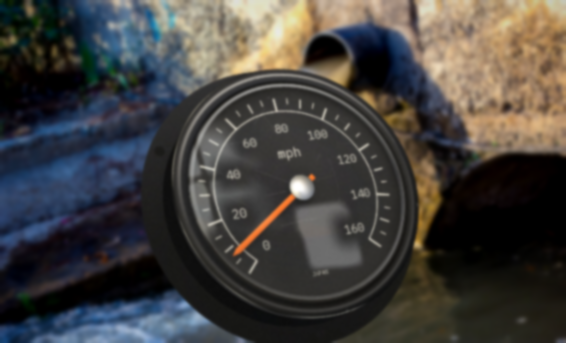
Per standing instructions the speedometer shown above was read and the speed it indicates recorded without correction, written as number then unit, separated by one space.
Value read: 7.5 mph
